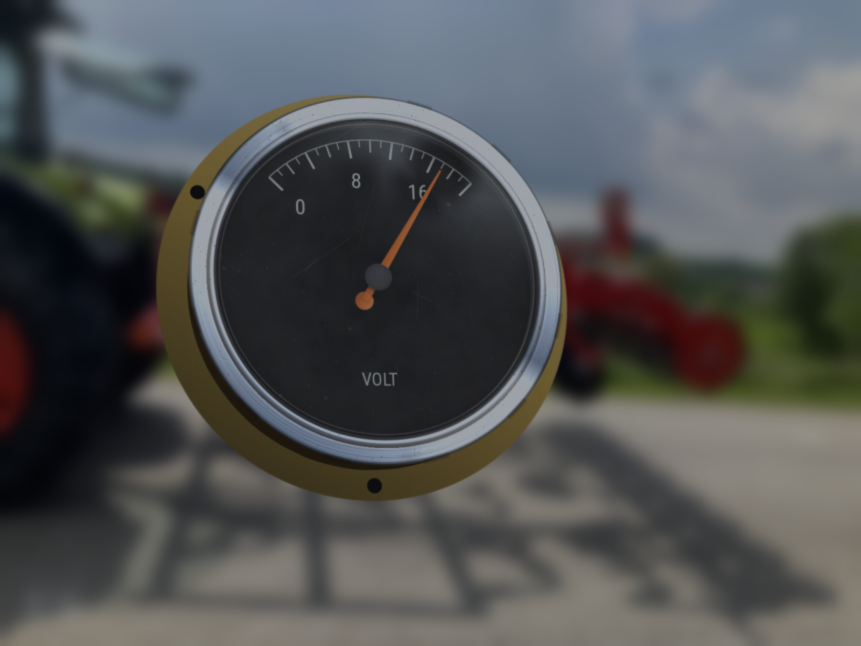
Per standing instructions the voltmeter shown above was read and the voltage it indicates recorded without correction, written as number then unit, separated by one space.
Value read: 17 V
